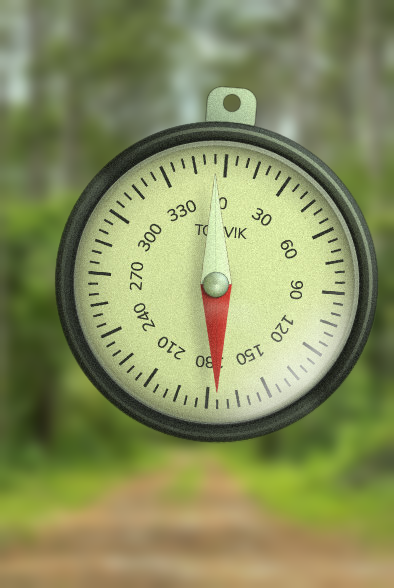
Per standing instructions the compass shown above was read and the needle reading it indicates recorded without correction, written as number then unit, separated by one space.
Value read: 175 °
